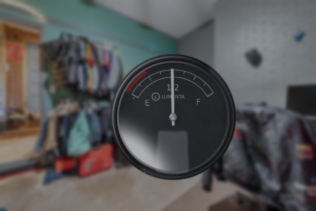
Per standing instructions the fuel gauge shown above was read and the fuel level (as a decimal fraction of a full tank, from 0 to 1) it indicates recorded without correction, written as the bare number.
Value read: 0.5
